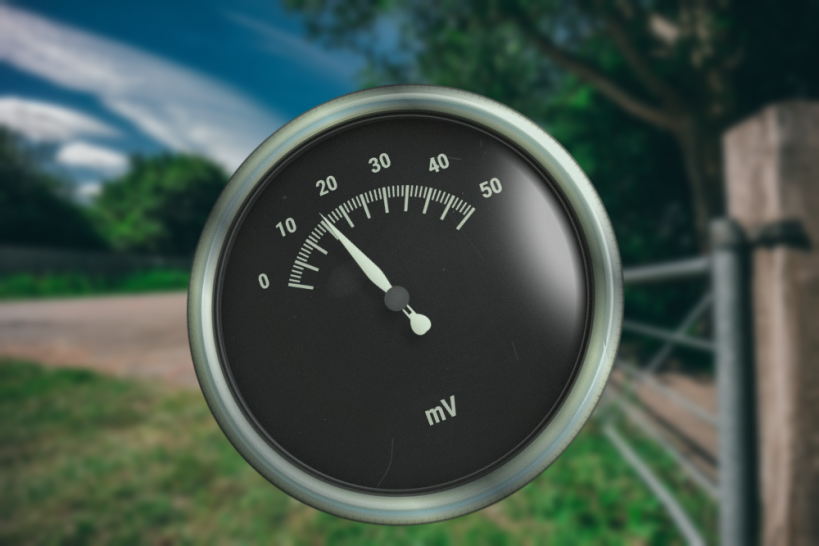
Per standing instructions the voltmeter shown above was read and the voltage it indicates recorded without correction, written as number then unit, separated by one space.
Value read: 16 mV
